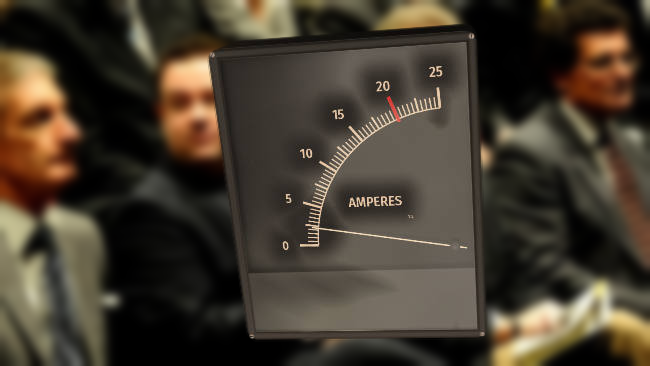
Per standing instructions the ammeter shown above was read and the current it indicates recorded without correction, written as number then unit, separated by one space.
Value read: 2.5 A
